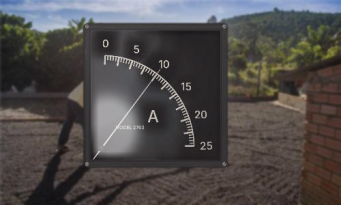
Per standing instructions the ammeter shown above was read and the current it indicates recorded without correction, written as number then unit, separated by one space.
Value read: 10 A
